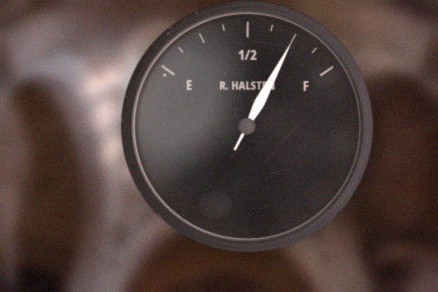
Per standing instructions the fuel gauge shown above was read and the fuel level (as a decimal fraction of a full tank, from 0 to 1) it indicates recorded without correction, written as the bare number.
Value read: 0.75
